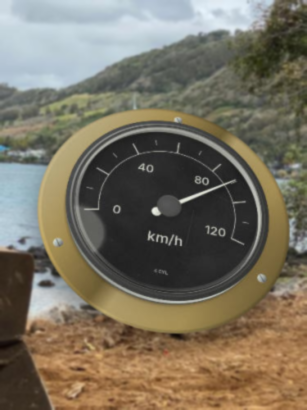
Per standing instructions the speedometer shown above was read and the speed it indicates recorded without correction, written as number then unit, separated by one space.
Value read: 90 km/h
